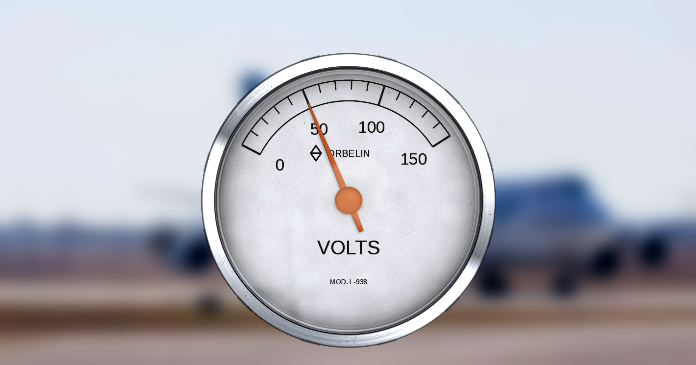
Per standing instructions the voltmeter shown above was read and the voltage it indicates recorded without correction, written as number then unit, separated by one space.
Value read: 50 V
